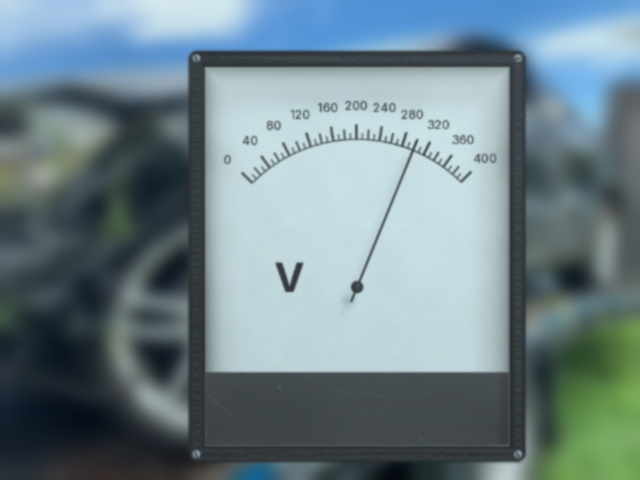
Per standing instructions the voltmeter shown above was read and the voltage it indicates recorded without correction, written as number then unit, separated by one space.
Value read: 300 V
